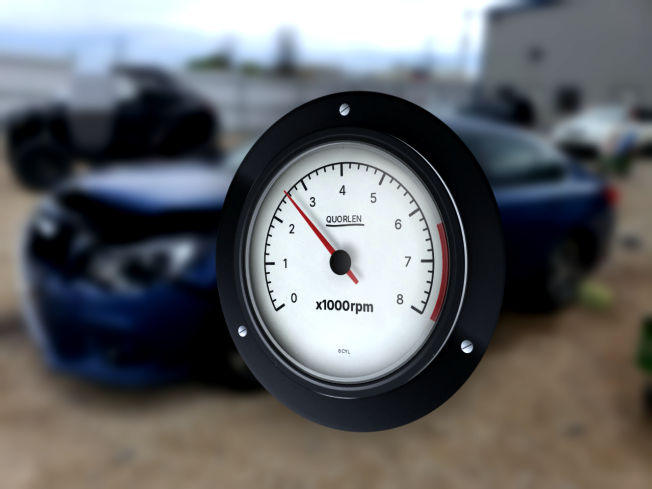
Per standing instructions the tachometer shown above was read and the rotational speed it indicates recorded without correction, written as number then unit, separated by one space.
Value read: 2600 rpm
